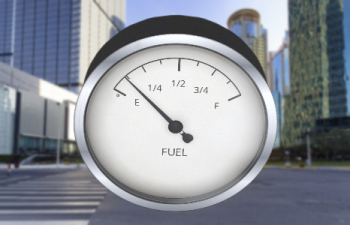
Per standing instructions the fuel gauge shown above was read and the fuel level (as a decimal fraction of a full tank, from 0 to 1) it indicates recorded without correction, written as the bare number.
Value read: 0.125
